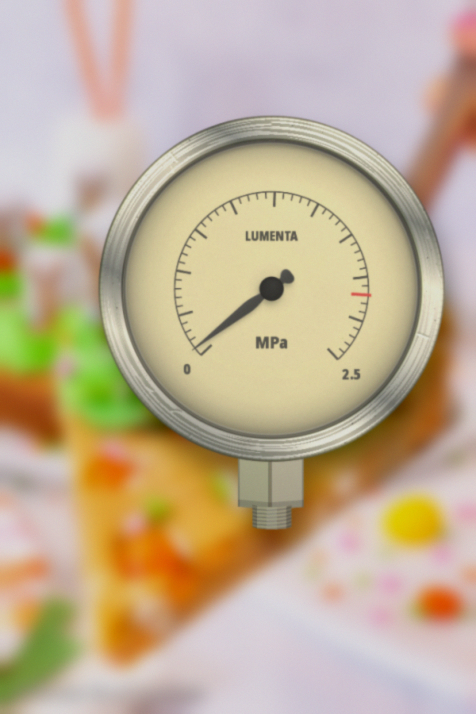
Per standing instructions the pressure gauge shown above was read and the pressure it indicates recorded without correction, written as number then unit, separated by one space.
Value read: 0.05 MPa
